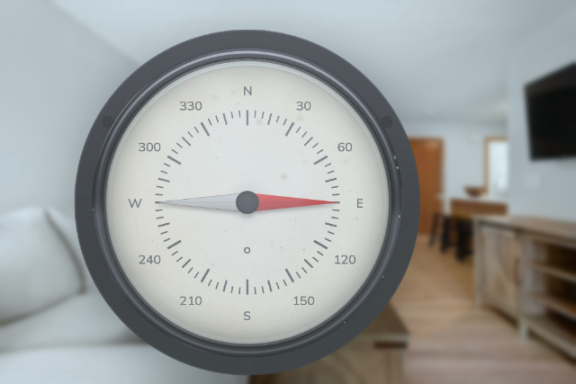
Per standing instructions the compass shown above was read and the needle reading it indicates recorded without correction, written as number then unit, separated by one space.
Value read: 90 °
